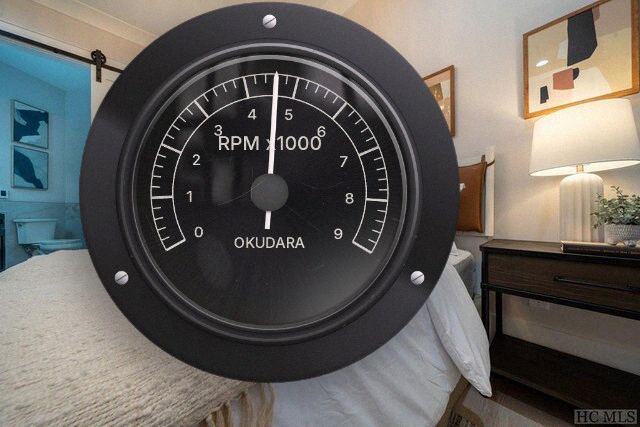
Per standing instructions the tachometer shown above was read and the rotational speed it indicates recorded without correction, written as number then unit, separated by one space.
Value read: 4600 rpm
